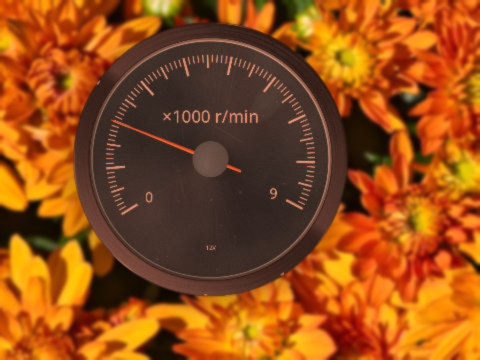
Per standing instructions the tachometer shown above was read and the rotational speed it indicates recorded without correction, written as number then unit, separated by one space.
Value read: 2000 rpm
